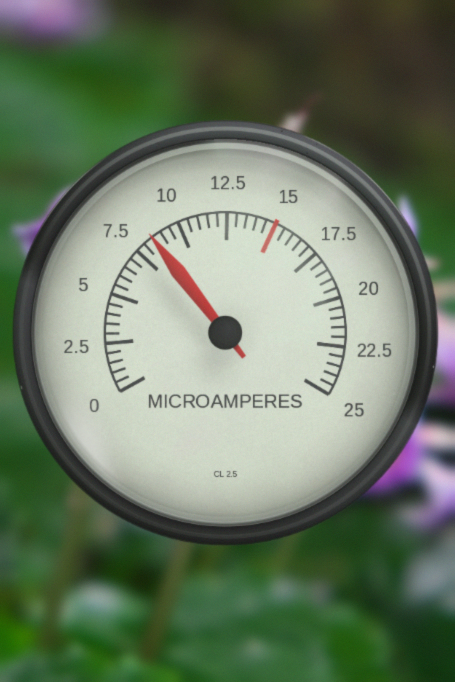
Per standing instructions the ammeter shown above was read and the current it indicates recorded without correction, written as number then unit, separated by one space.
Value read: 8.5 µA
